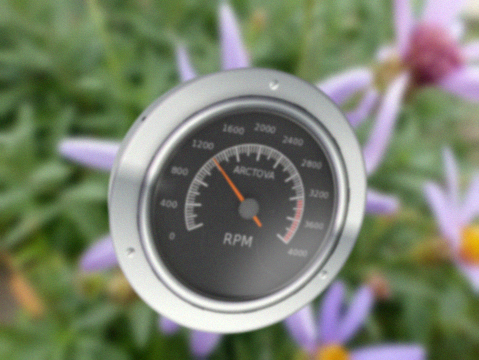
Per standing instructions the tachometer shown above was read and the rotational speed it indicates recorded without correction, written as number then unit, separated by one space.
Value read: 1200 rpm
